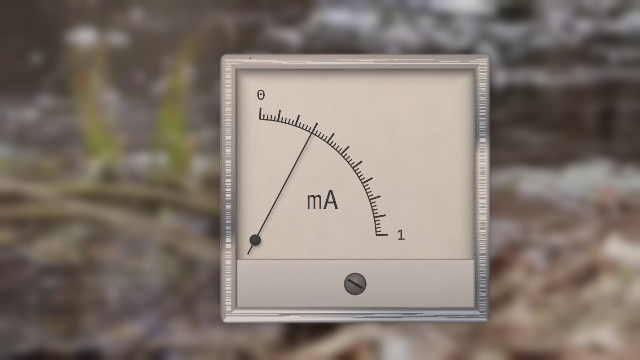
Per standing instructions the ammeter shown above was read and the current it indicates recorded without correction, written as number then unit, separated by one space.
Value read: 0.3 mA
